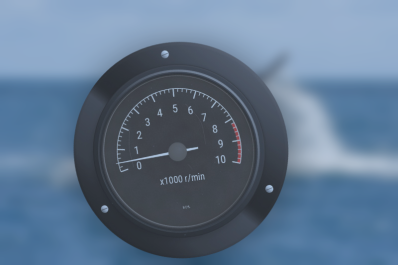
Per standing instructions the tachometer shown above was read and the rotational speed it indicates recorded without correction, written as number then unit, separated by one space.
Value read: 400 rpm
